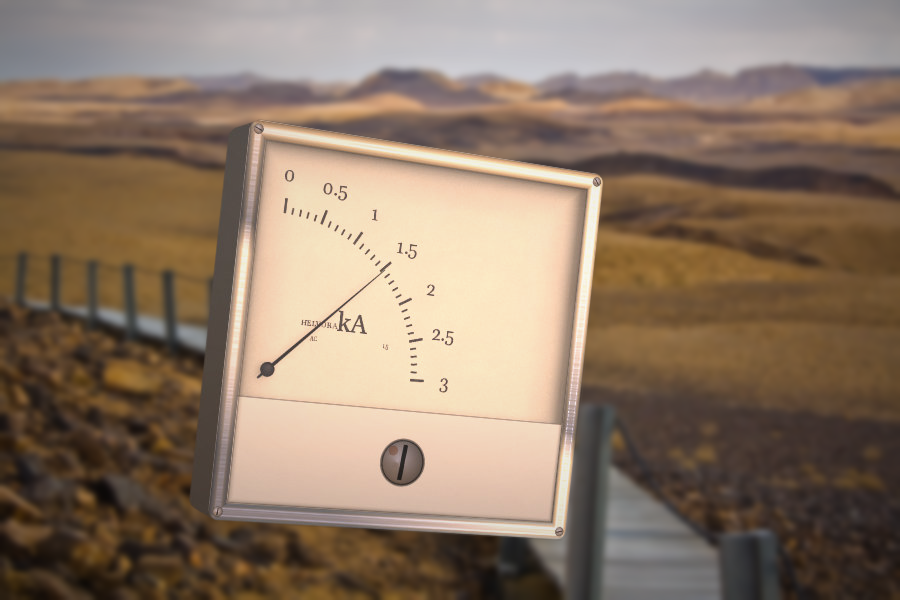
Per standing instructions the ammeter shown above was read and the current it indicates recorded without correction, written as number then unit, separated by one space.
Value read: 1.5 kA
